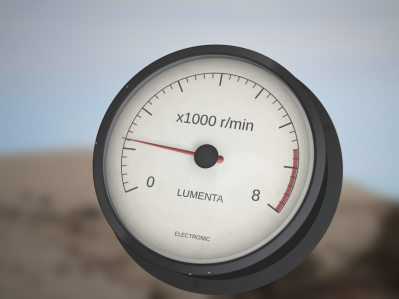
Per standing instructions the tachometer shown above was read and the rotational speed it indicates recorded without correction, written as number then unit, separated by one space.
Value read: 1200 rpm
